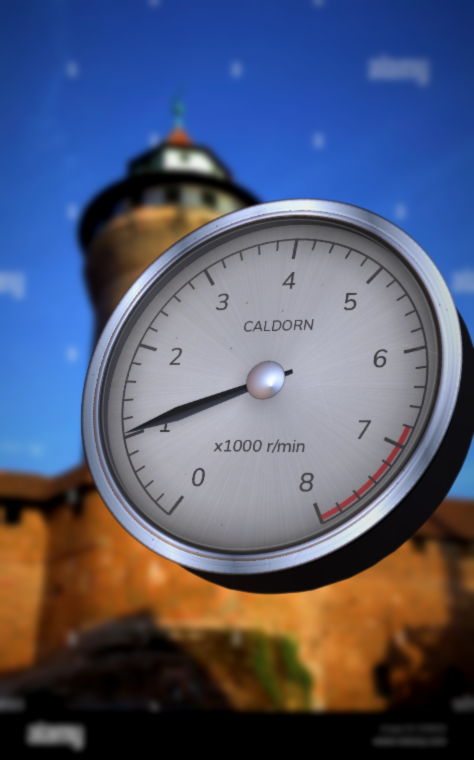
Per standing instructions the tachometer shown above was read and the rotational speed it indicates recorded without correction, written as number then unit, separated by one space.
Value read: 1000 rpm
